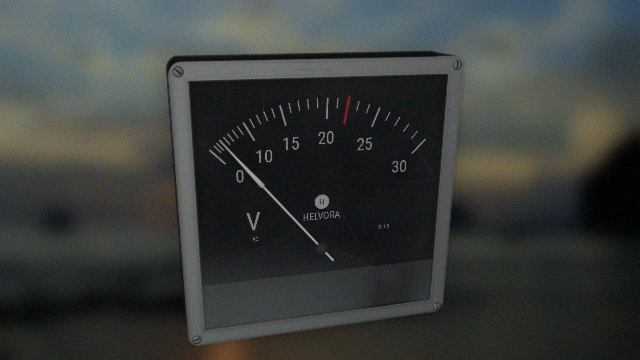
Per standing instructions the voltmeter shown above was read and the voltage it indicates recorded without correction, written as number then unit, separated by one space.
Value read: 5 V
